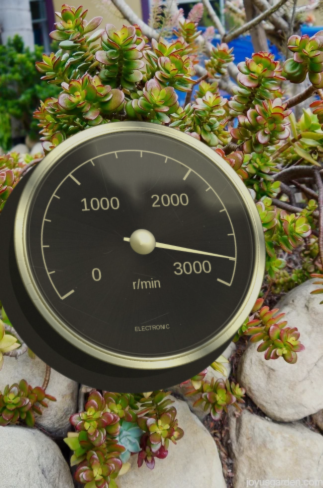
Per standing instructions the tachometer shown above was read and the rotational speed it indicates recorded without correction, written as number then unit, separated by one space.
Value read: 2800 rpm
